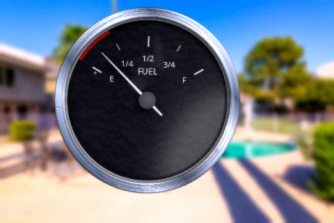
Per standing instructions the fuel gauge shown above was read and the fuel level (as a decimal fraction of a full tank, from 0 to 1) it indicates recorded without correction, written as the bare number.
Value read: 0.125
